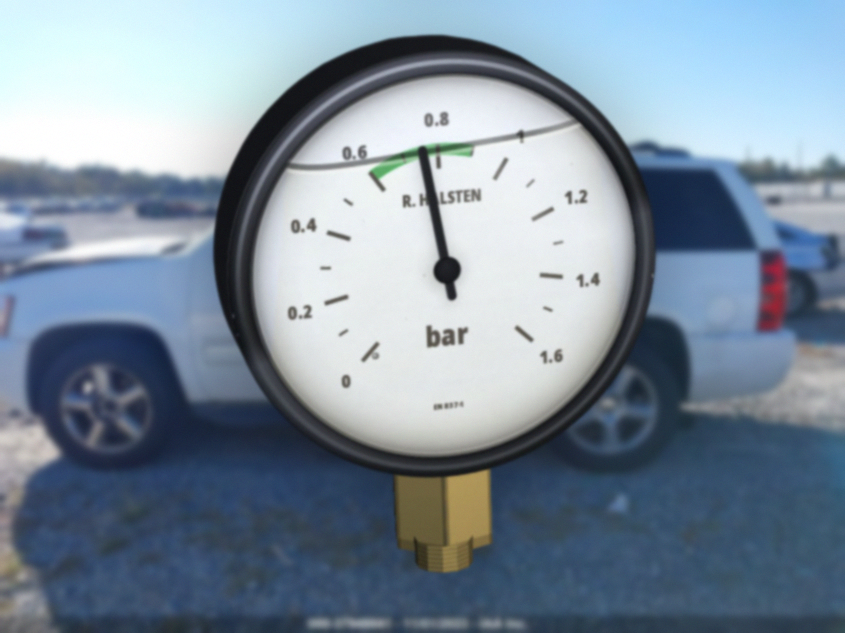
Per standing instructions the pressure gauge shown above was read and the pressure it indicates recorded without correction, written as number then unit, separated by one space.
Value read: 0.75 bar
